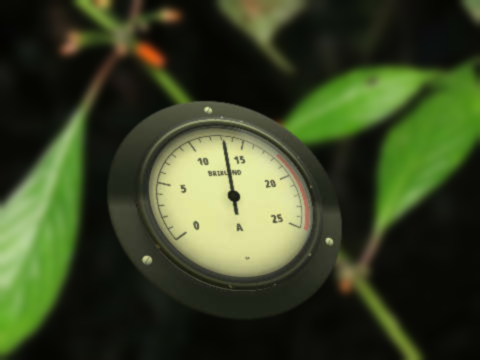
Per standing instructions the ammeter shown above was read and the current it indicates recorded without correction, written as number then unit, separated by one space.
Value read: 13 A
